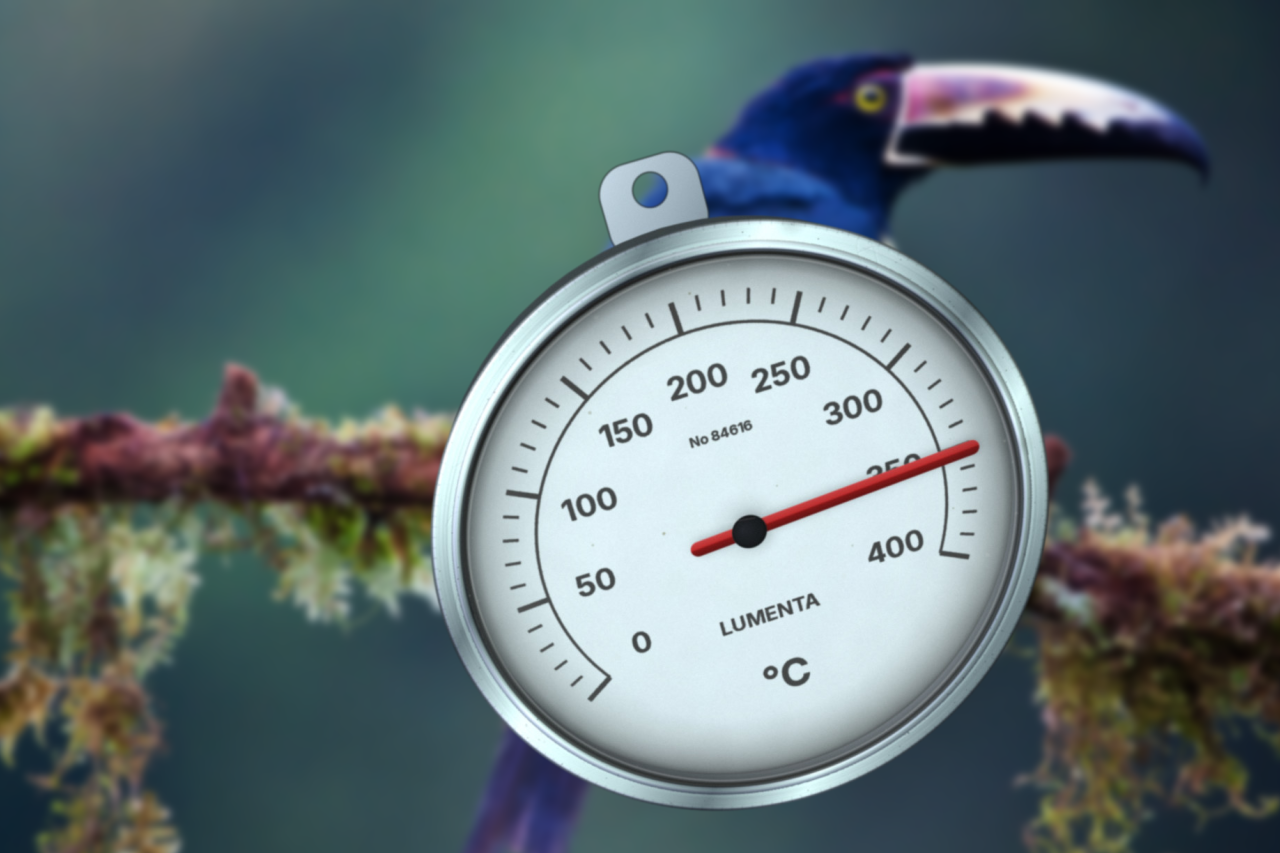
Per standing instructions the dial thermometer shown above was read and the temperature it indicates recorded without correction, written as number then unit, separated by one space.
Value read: 350 °C
